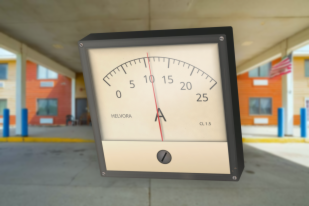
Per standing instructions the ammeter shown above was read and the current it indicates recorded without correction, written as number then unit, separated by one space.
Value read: 11 A
